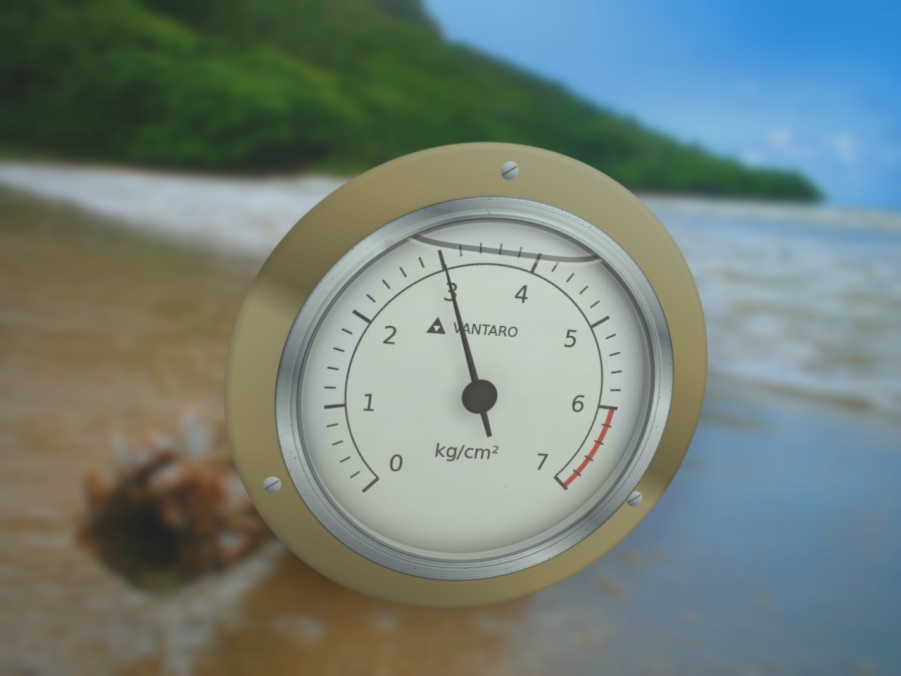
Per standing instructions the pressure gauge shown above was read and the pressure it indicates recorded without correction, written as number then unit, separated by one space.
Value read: 3 kg/cm²
